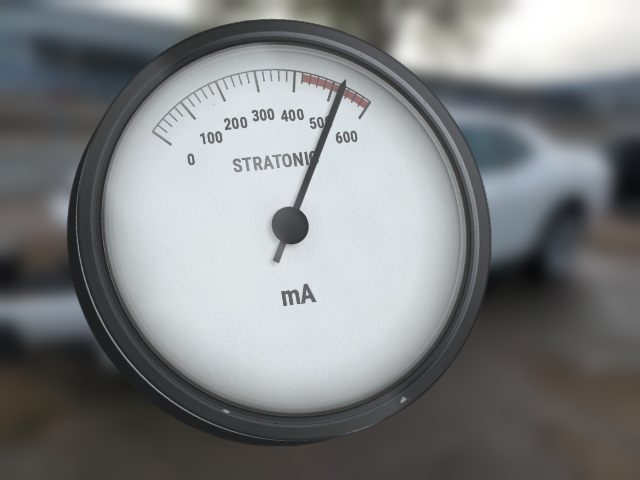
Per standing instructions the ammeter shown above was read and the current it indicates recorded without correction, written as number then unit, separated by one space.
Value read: 520 mA
